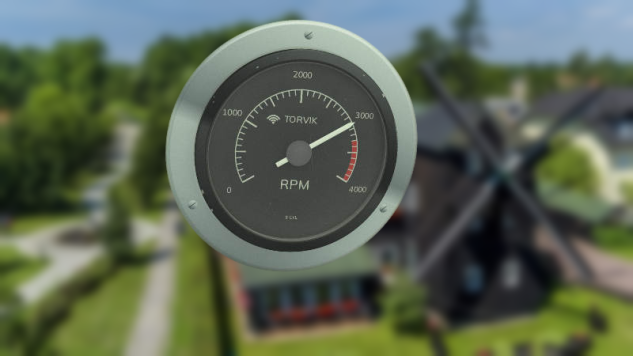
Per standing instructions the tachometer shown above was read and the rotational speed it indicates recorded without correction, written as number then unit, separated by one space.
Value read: 3000 rpm
